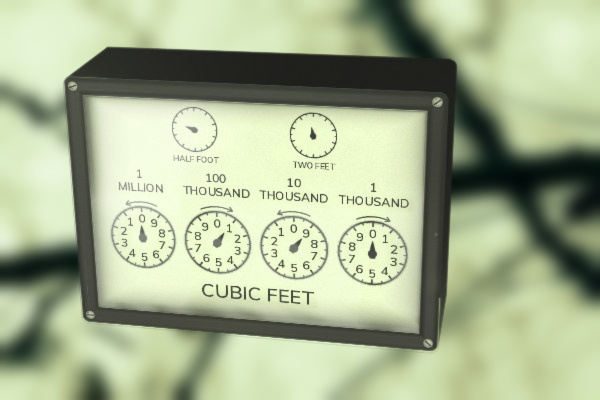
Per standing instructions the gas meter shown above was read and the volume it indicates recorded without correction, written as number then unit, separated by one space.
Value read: 9000 ft³
